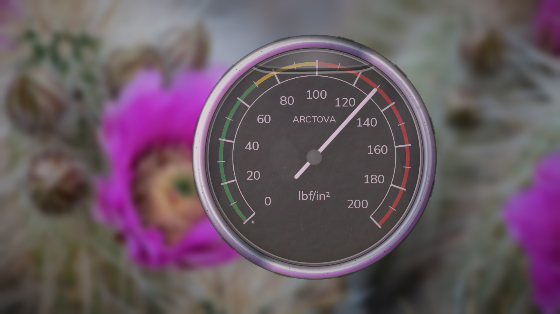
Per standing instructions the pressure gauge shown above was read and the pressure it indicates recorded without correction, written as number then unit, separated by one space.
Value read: 130 psi
